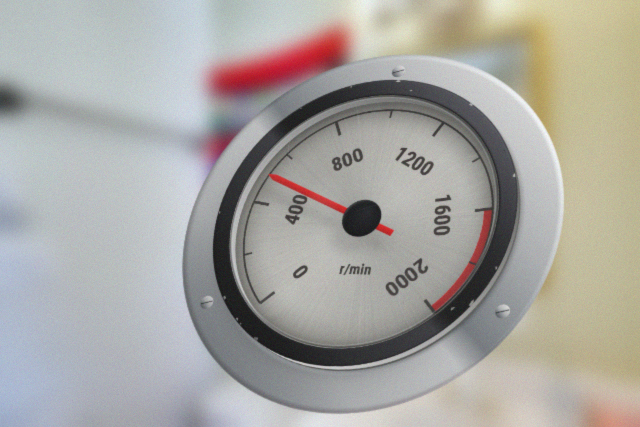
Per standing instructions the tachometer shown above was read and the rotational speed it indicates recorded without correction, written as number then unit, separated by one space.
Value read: 500 rpm
